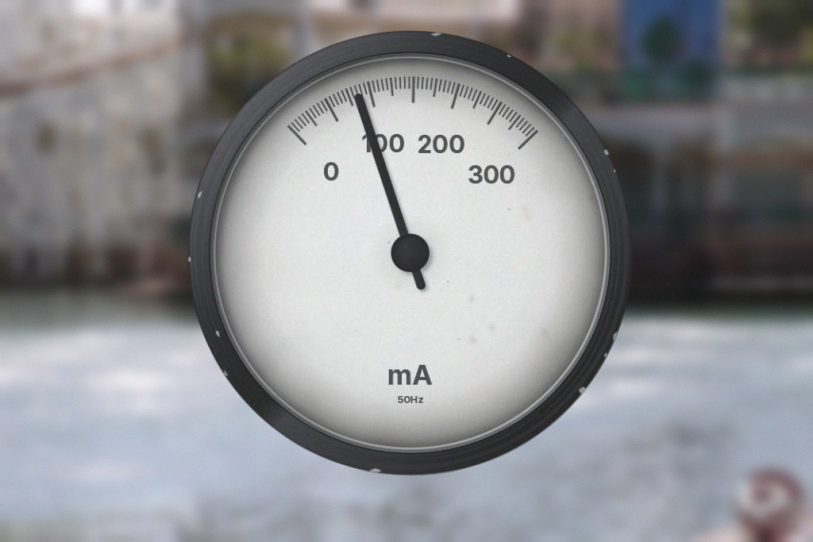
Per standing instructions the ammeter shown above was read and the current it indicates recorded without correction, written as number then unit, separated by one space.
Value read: 85 mA
